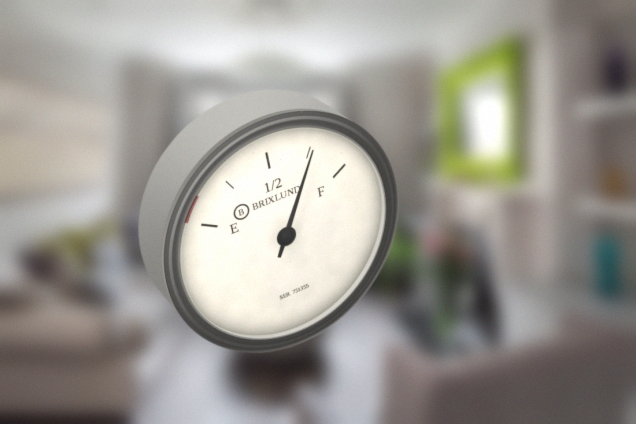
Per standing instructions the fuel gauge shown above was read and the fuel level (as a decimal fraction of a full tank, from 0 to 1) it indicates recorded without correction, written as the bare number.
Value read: 0.75
